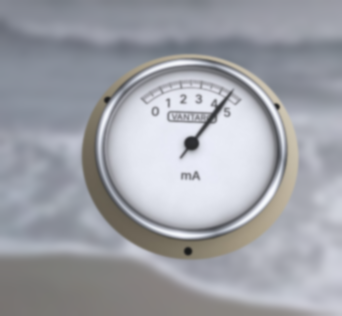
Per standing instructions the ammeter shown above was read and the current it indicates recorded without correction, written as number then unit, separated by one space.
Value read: 4.5 mA
